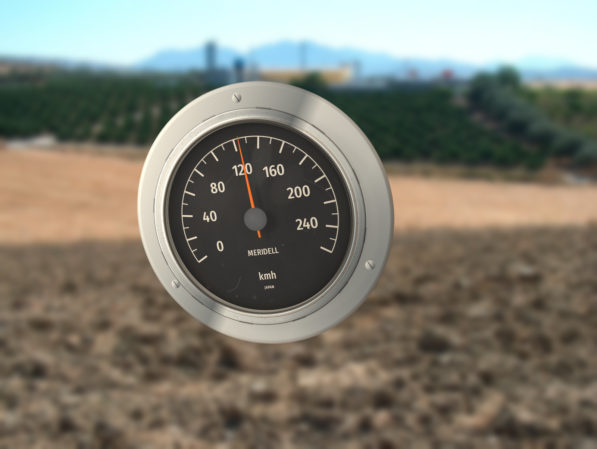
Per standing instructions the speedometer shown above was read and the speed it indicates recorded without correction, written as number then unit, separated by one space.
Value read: 125 km/h
